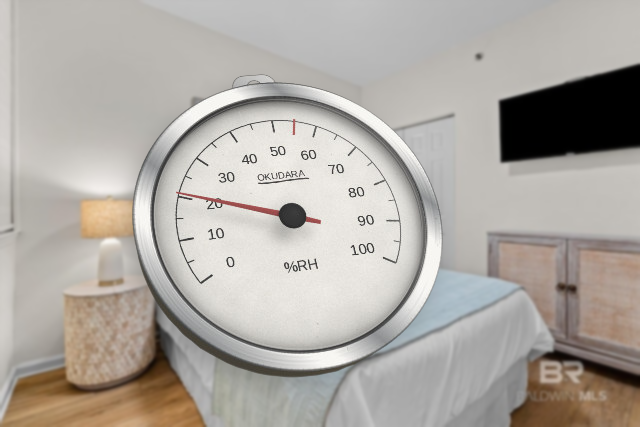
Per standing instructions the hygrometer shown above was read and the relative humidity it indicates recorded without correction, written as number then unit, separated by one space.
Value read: 20 %
